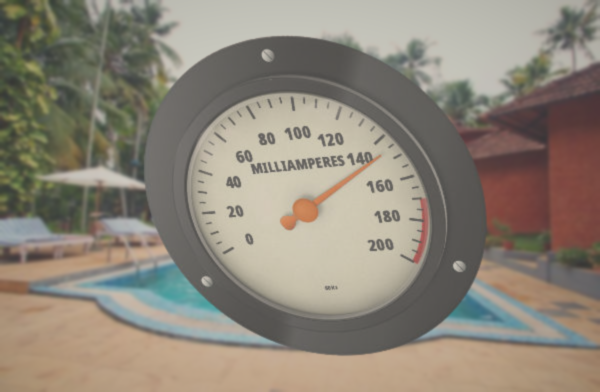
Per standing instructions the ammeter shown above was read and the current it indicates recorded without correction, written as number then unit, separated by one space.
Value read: 145 mA
